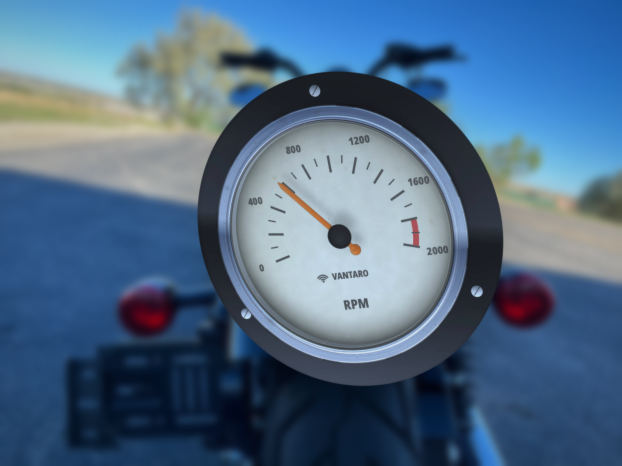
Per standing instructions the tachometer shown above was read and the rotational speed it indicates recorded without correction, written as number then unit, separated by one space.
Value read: 600 rpm
